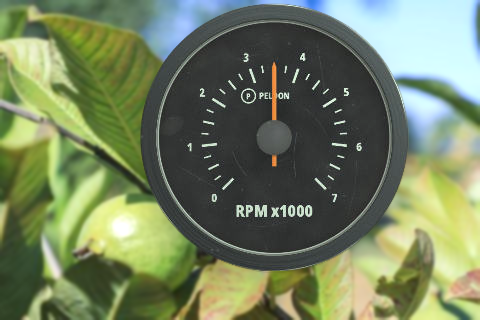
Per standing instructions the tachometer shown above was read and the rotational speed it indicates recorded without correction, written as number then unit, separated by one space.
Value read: 3500 rpm
